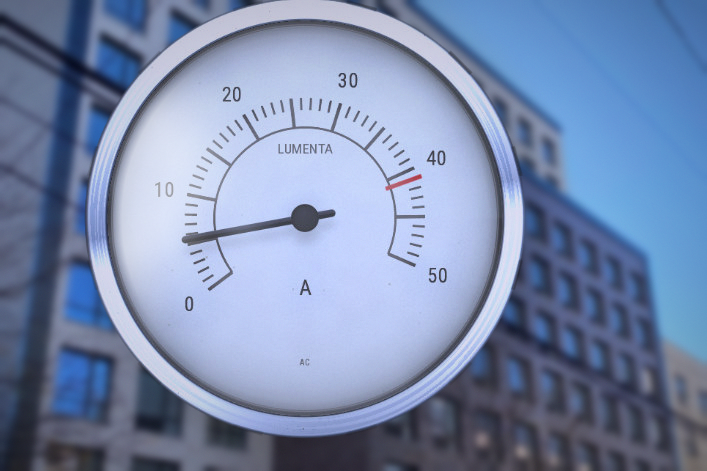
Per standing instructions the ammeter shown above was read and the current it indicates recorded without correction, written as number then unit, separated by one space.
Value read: 5.5 A
